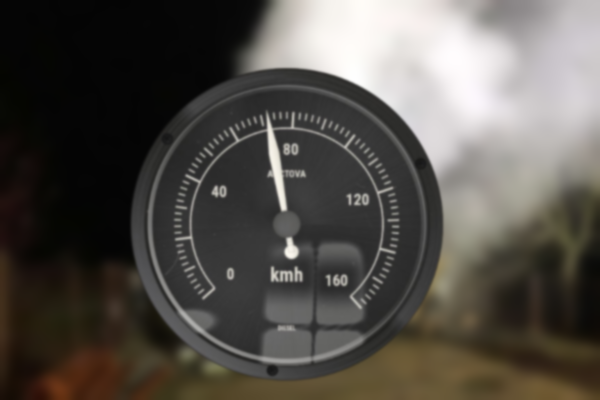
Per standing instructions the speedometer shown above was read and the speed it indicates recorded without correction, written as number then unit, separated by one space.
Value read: 72 km/h
